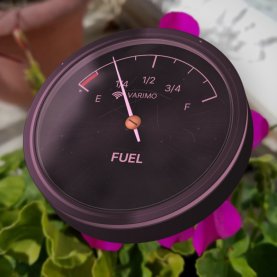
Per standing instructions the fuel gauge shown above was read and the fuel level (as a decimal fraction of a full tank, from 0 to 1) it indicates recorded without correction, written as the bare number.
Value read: 0.25
